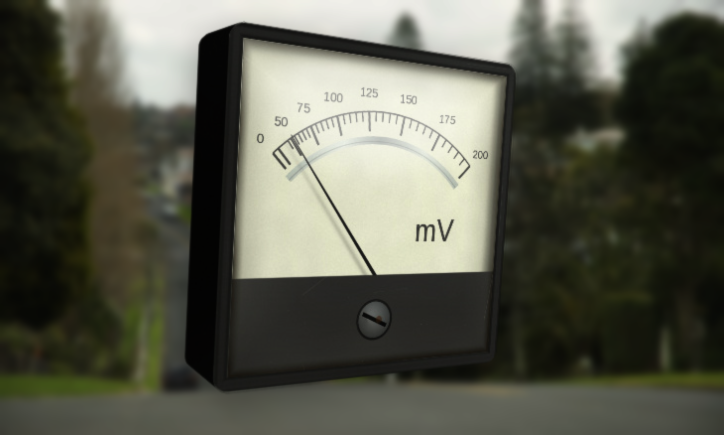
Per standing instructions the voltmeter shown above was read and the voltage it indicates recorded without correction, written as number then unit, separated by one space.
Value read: 50 mV
